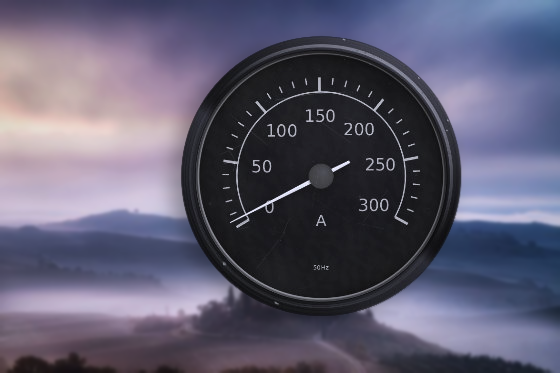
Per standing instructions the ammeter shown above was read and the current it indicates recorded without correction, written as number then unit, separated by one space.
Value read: 5 A
